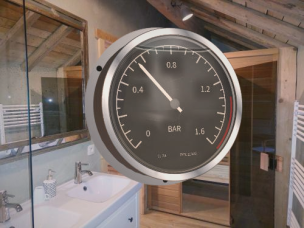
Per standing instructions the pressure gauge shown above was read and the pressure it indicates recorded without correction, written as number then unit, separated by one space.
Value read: 0.55 bar
